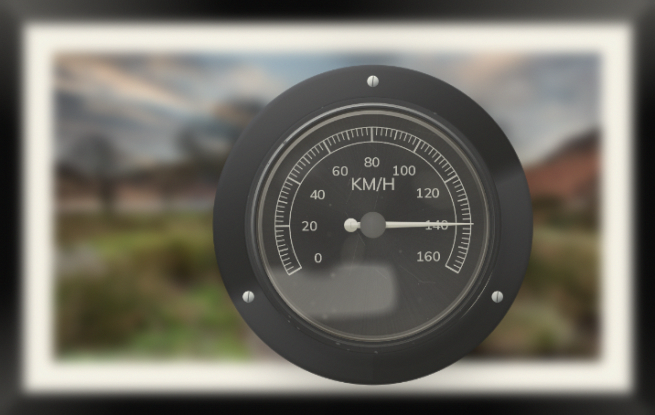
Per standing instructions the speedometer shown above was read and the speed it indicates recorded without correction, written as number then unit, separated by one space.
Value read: 140 km/h
